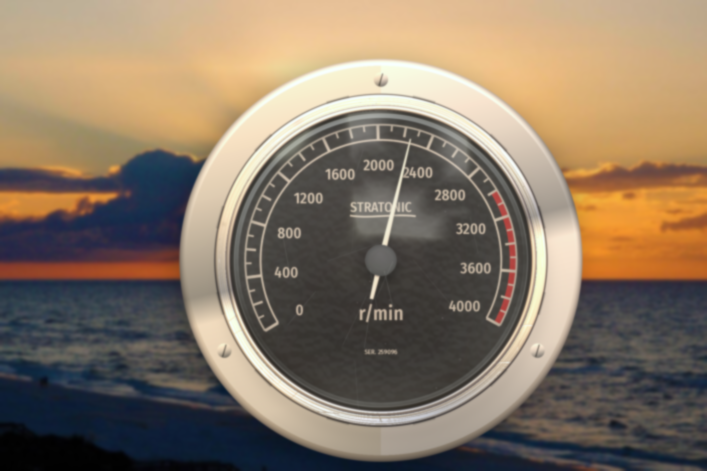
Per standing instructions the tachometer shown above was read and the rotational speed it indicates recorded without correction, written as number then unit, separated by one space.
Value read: 2250 rpm
